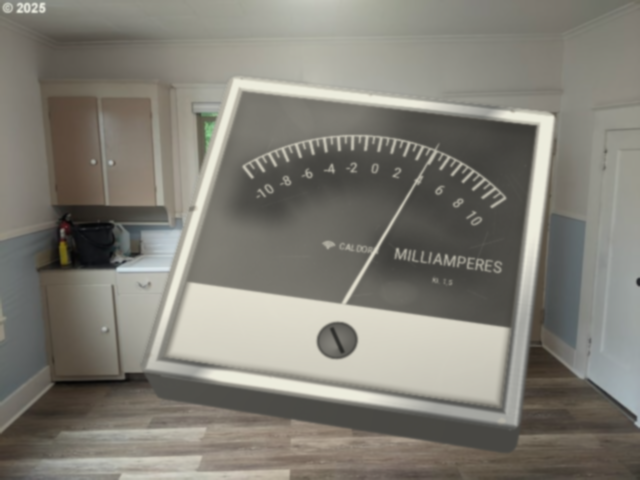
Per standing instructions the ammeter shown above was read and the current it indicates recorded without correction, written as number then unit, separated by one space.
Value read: 4 mA
